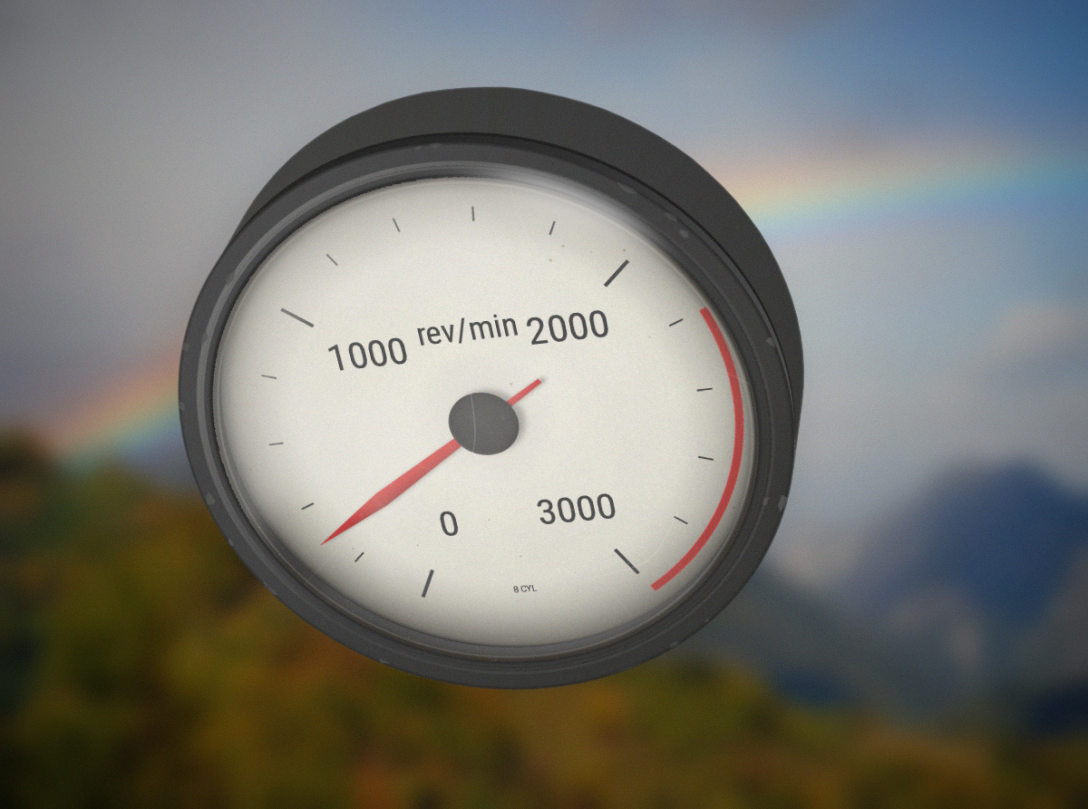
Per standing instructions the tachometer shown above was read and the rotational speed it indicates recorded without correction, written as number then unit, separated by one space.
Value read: 300 rpm
